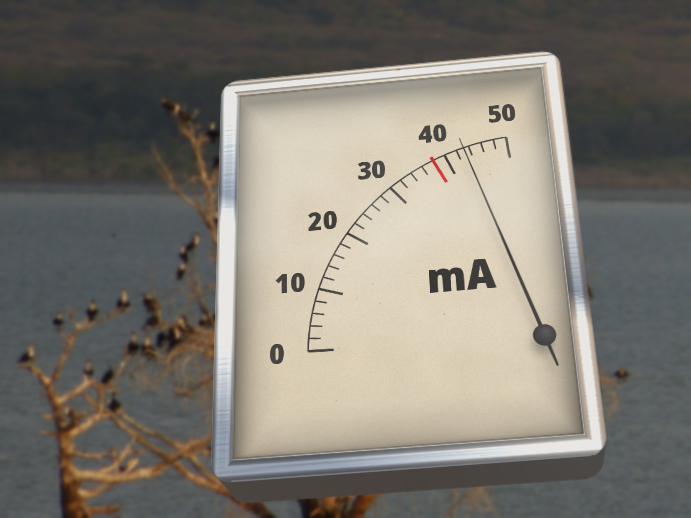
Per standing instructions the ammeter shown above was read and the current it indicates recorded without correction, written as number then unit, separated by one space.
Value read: 43 mA
